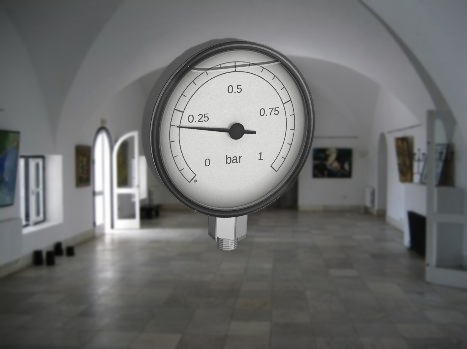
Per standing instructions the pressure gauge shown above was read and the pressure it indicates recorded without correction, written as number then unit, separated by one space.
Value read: 0.2 bar
